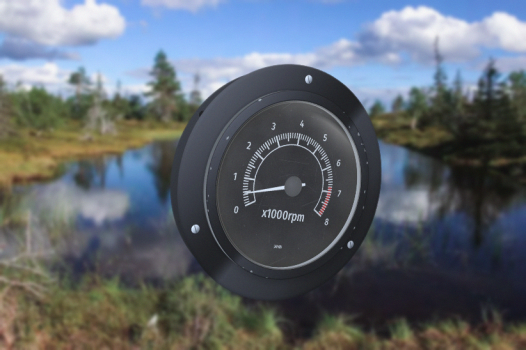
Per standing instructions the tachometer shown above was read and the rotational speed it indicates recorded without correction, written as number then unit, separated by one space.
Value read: 500 rpm
